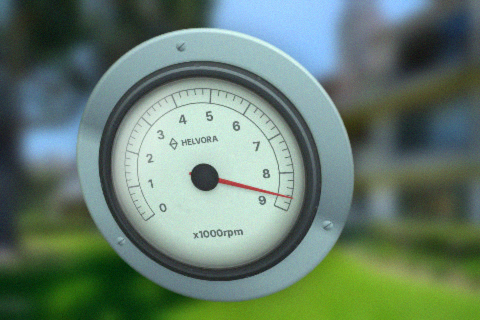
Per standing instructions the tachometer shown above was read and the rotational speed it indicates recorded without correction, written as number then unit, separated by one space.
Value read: 8600 rpm
